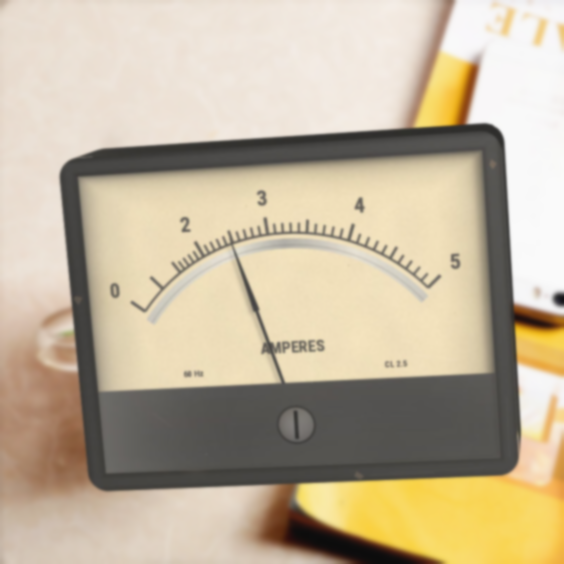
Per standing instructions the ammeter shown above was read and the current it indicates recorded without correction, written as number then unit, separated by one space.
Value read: 2.5 A
